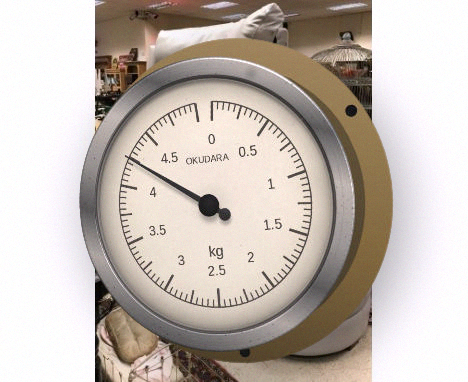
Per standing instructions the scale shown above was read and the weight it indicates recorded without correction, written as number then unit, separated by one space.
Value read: 4.25 kg
